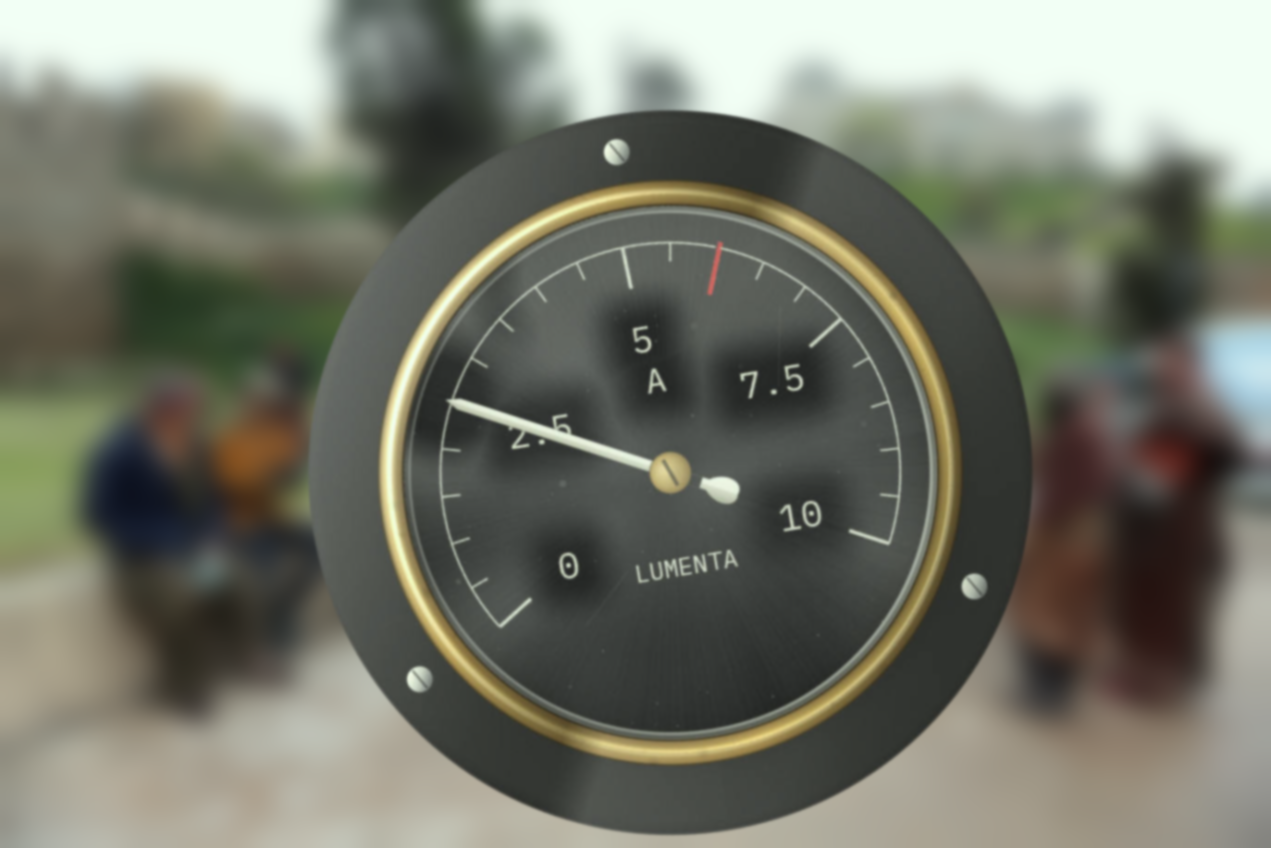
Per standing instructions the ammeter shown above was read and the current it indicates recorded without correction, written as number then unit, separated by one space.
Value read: 2.5 A
